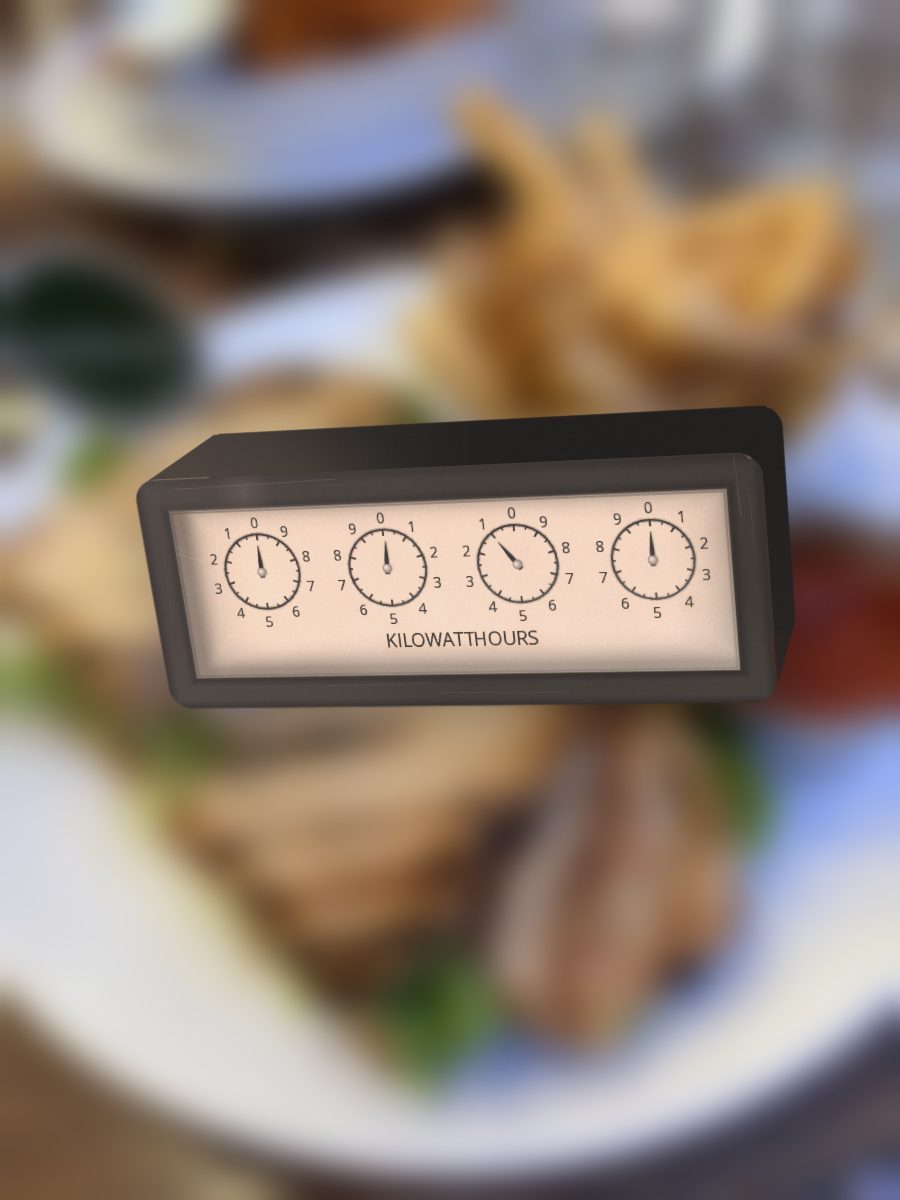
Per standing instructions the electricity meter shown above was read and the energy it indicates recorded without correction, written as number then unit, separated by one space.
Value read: 10 kWh
